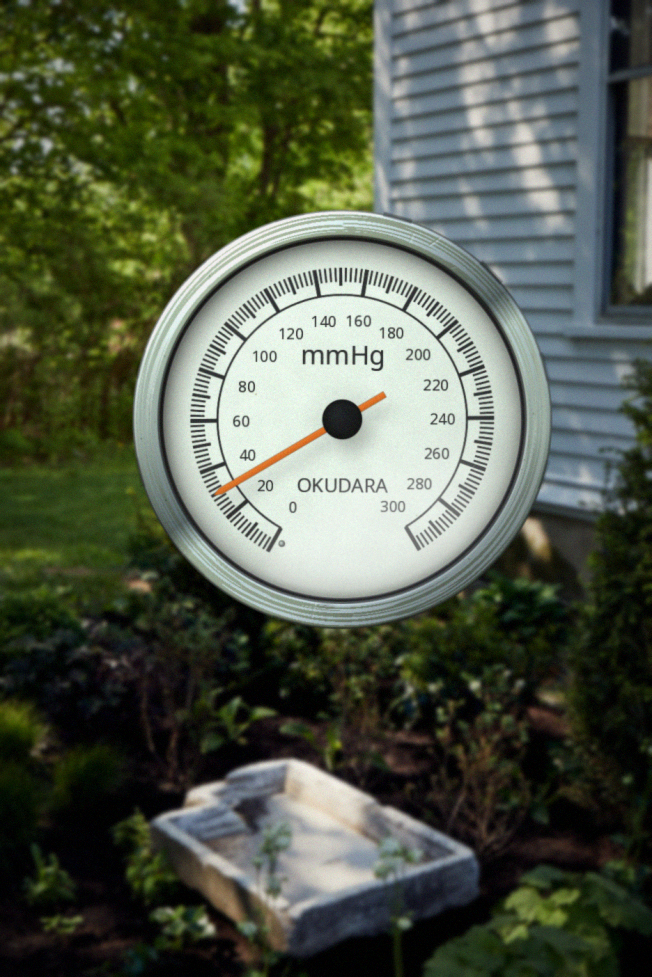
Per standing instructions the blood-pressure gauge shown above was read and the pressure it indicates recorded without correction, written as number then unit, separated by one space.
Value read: 30 mmHg
